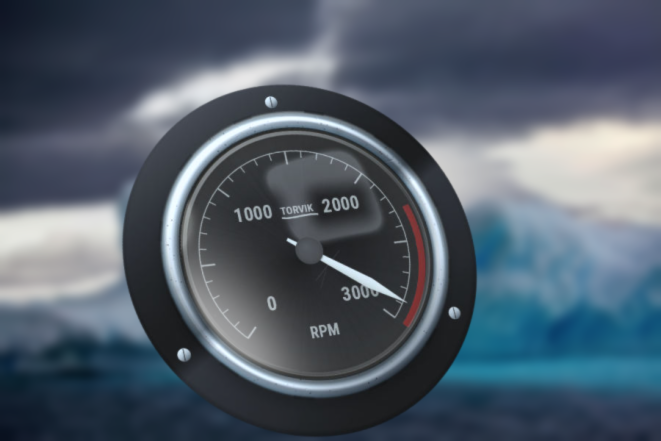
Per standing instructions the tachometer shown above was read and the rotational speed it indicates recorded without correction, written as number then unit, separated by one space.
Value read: 2900 rpm
